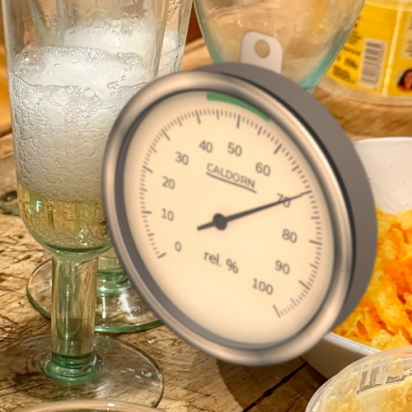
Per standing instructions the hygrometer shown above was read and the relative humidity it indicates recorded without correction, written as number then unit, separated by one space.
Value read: 70 %
